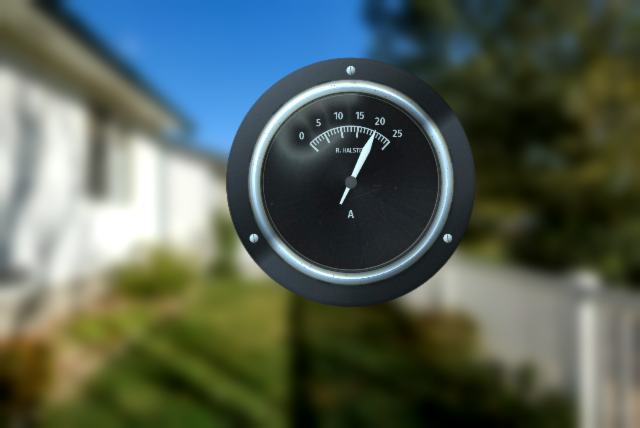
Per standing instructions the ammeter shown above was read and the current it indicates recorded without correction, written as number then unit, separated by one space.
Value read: 20 A
